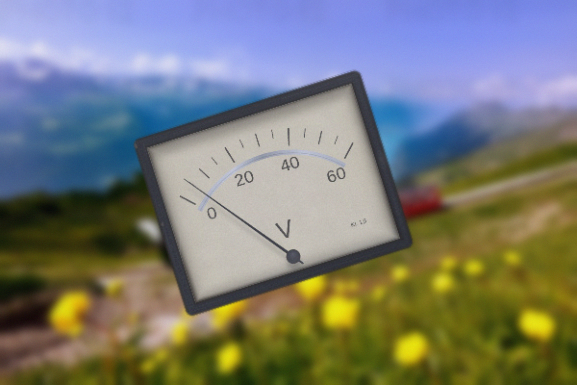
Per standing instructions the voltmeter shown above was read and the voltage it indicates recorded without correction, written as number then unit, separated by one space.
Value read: 5 V
